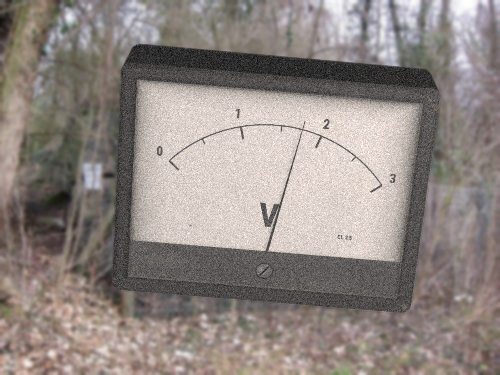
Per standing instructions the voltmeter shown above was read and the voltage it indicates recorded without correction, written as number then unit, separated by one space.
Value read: 1.75 V
